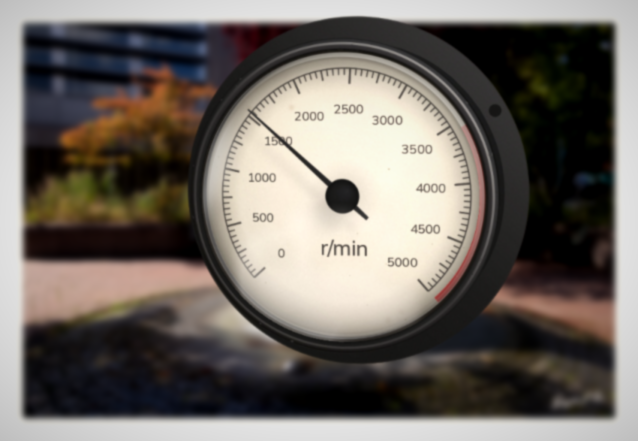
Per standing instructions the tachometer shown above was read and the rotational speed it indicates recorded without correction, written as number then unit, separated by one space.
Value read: 1550 rpm
